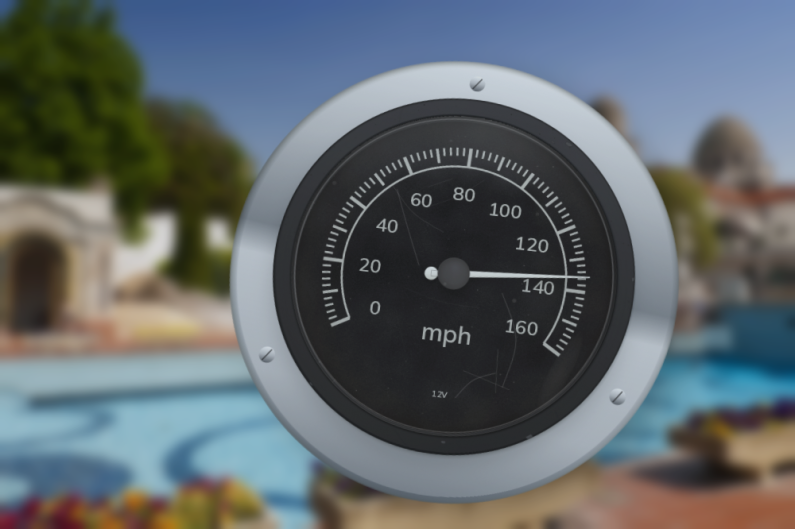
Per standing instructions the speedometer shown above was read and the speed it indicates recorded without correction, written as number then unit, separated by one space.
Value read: 136 mph
